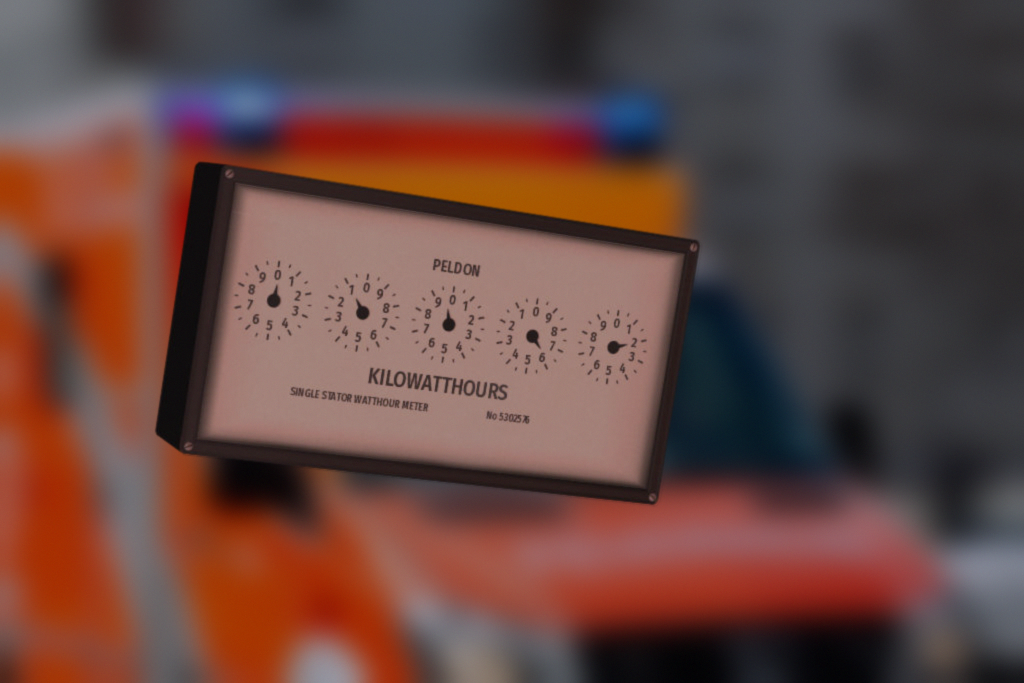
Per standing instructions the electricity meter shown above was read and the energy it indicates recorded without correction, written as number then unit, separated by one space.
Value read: 962 kWh
